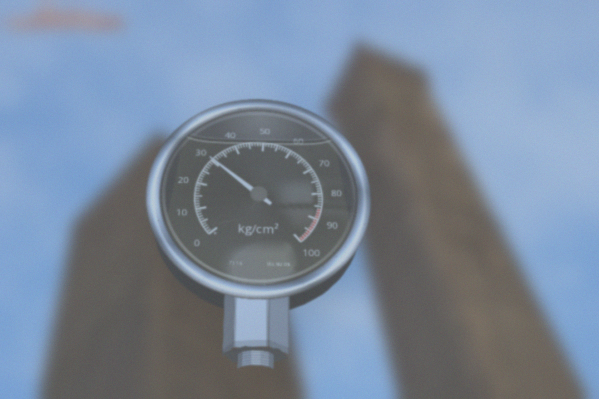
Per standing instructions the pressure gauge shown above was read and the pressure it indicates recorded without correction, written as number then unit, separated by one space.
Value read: 30 kg/cm²
